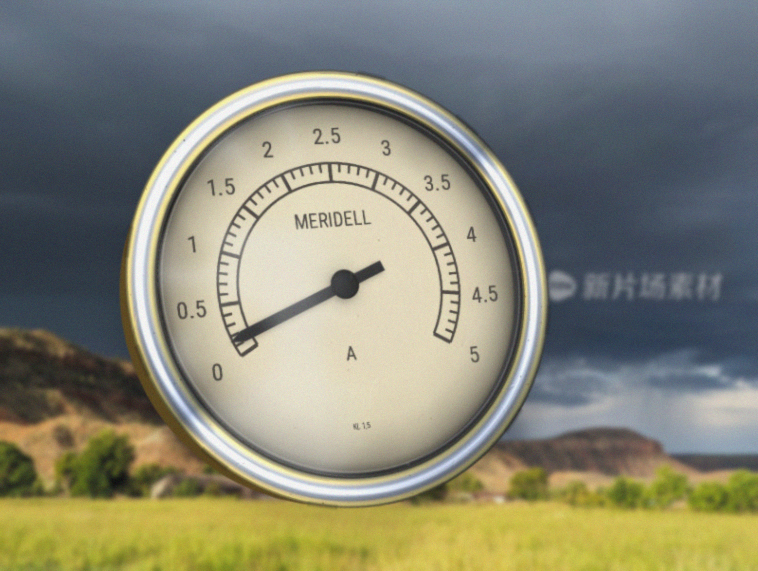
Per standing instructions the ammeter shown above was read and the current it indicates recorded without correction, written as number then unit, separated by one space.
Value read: 0.15 A
